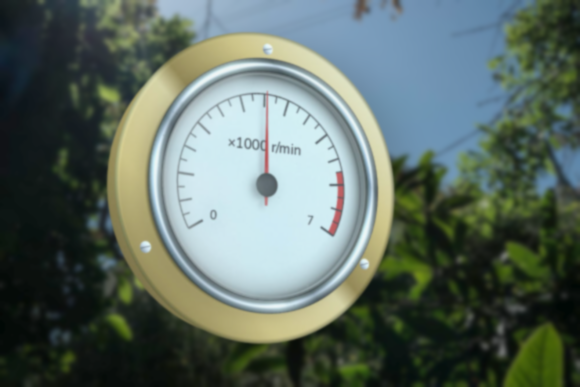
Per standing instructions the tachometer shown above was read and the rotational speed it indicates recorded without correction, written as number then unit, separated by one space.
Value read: 3500 rpm
